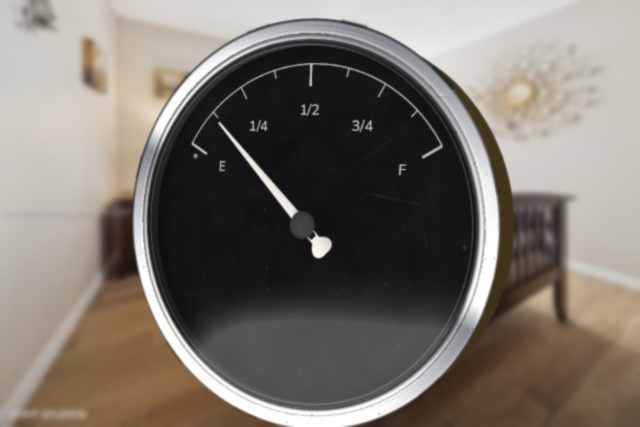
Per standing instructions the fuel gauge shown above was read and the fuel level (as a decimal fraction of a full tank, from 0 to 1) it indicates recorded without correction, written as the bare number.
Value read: 0.125
